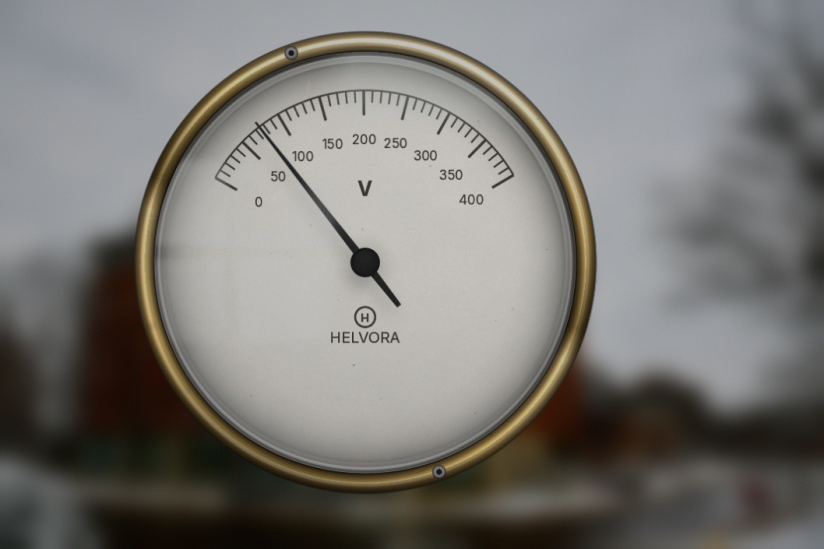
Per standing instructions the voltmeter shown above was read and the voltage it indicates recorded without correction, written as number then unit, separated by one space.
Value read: 75 V
